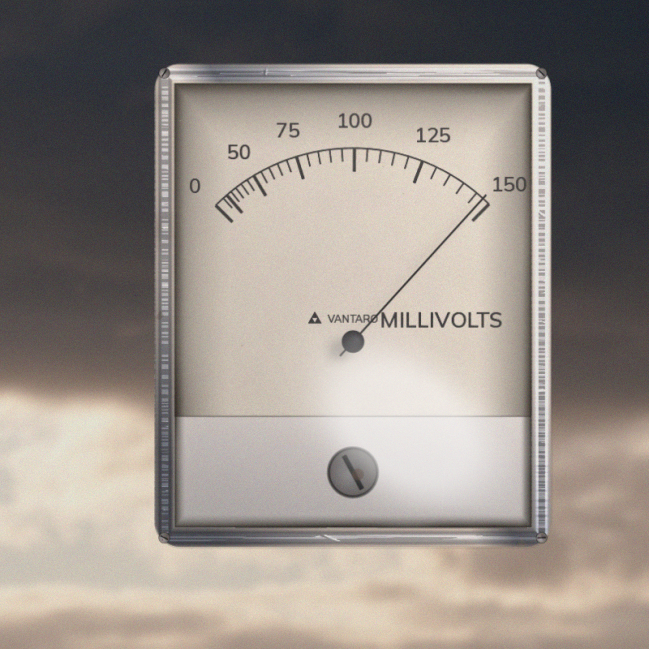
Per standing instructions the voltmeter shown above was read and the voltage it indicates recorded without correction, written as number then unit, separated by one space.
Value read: 147.5 mV
